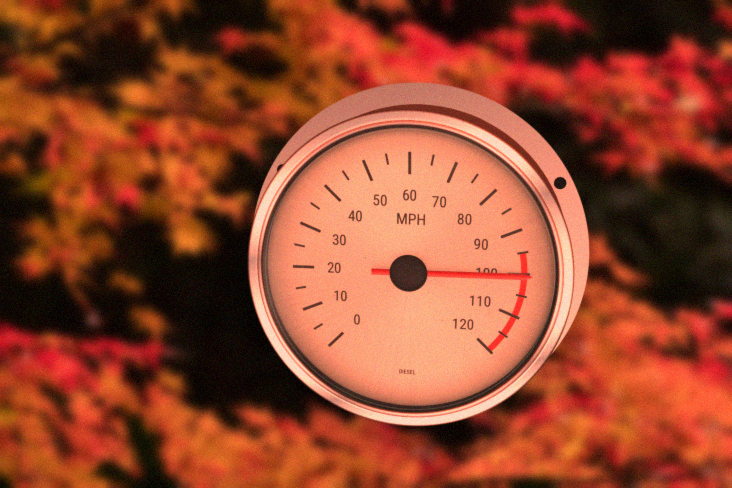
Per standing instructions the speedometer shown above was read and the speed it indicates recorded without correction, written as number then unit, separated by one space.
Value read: 100 mph
